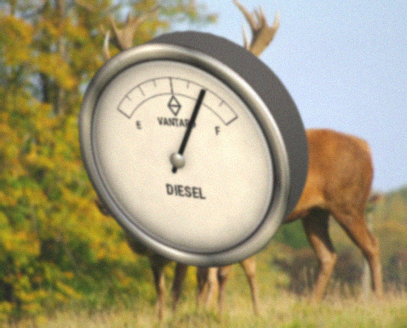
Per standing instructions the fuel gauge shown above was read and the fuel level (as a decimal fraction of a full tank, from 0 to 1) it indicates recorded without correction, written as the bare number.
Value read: 0.75
